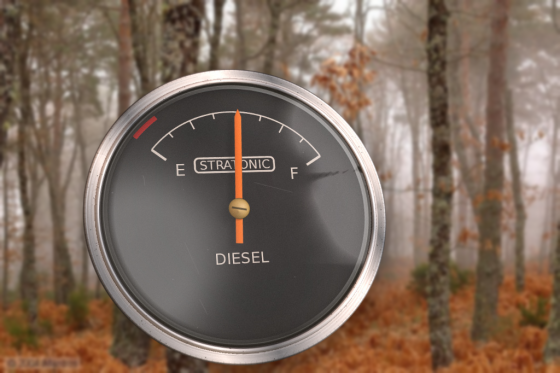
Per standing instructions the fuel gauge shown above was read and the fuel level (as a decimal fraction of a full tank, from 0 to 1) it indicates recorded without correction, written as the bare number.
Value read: 0.5
